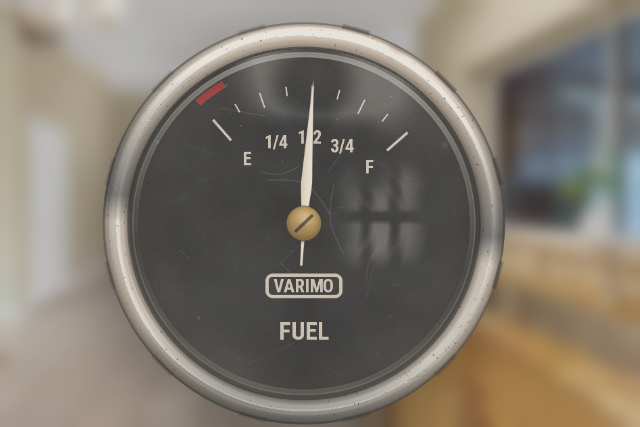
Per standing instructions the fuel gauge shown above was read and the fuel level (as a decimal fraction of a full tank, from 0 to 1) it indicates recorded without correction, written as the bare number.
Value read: 0.5
